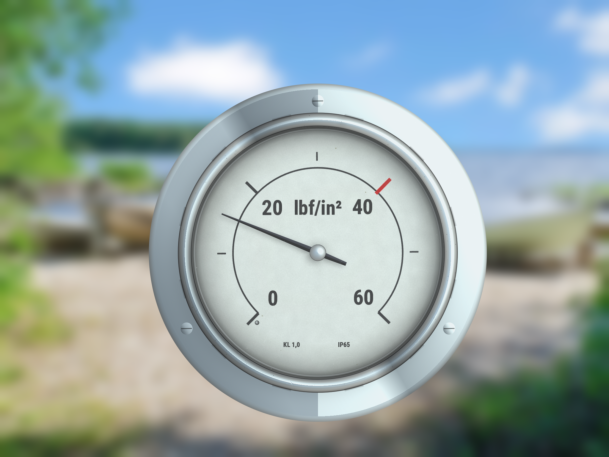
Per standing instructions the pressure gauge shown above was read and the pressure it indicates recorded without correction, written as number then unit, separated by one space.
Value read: 15 psi
